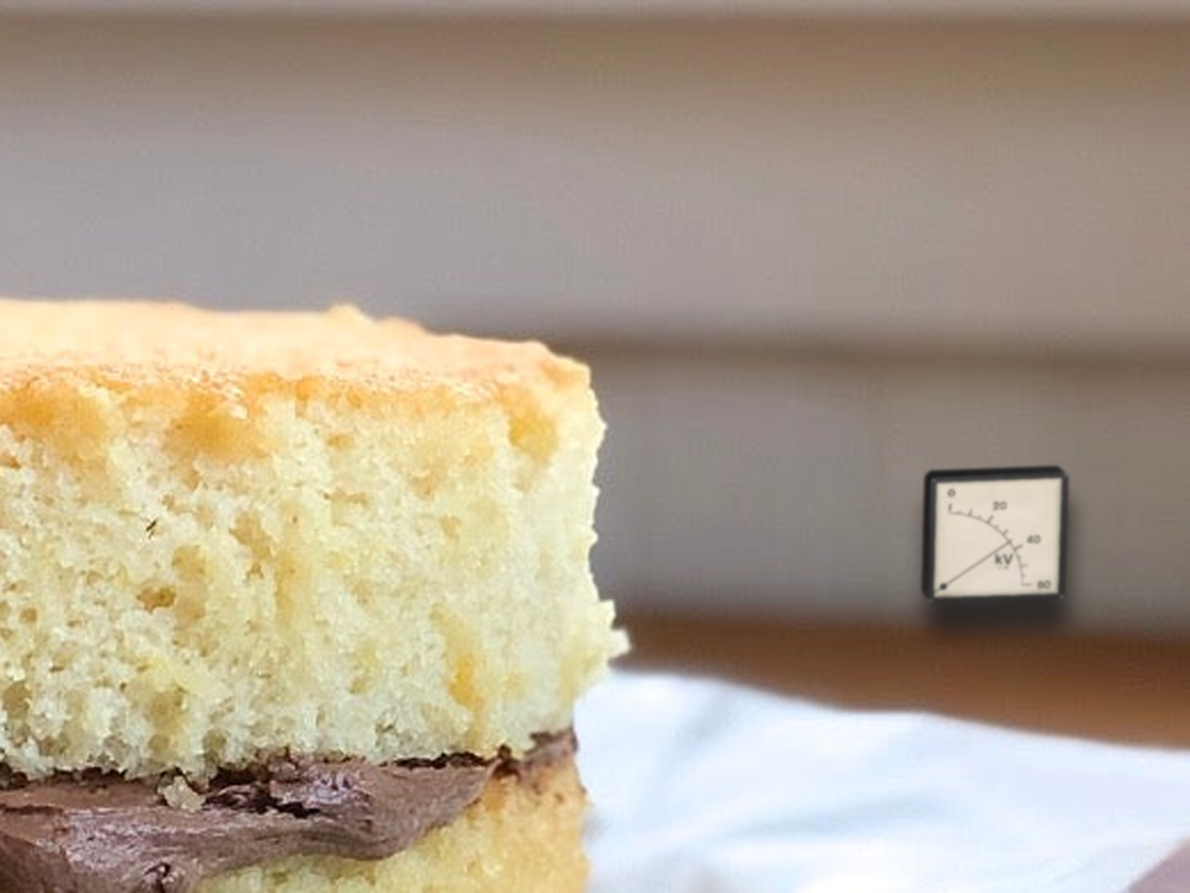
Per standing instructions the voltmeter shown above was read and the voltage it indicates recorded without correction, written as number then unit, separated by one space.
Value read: 35 kV
